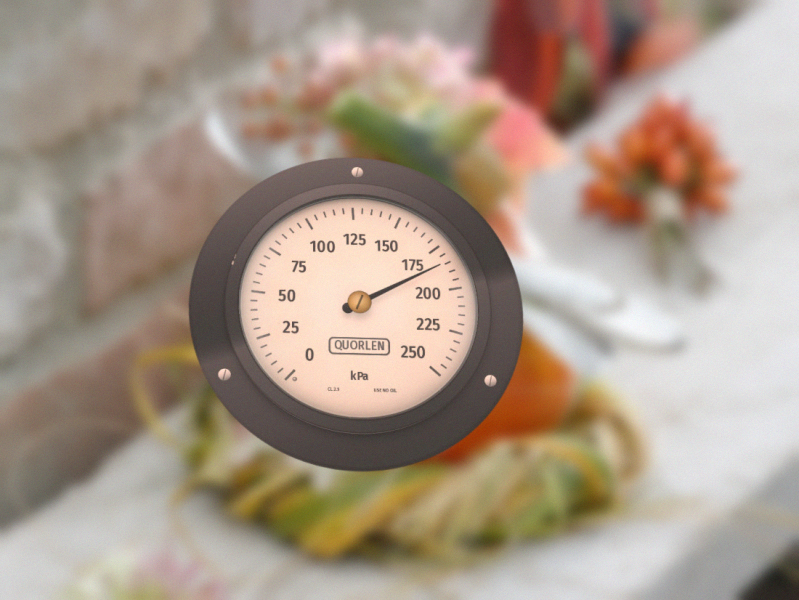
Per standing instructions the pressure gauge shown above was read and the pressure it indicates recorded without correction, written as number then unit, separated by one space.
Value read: 185 kPa
